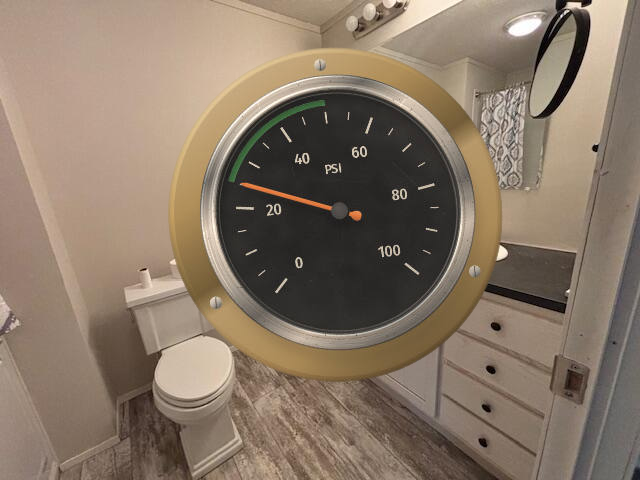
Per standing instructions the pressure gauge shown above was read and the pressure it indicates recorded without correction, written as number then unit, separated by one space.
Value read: 25 psi
